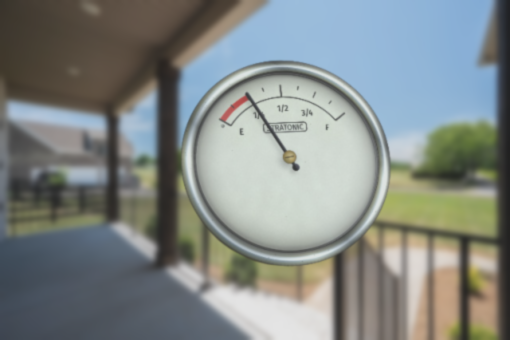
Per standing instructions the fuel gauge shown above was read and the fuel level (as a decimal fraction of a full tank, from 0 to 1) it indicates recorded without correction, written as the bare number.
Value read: 0.25
